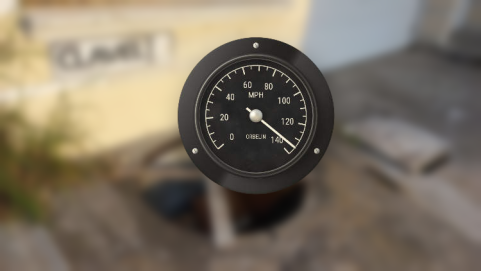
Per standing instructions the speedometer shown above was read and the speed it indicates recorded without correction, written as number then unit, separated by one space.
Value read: 135 mph
